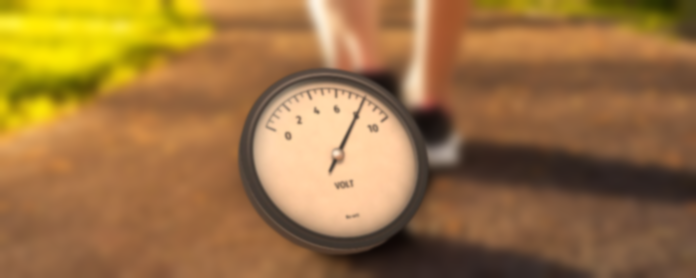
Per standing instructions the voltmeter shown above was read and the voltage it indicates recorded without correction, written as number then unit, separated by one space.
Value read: 8 V
